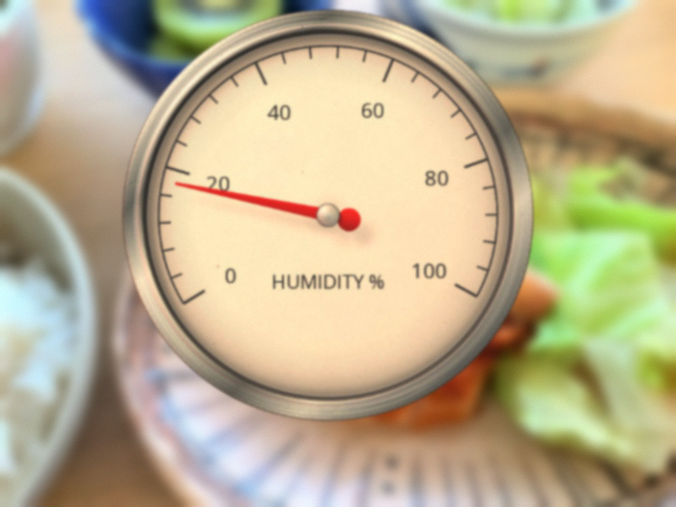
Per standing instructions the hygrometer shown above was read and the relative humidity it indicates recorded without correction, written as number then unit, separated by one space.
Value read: 18 %
